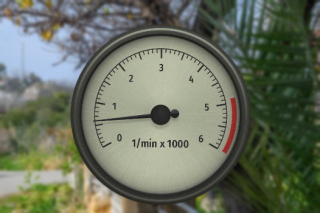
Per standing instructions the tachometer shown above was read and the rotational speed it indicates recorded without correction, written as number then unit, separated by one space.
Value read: 600 rpm
